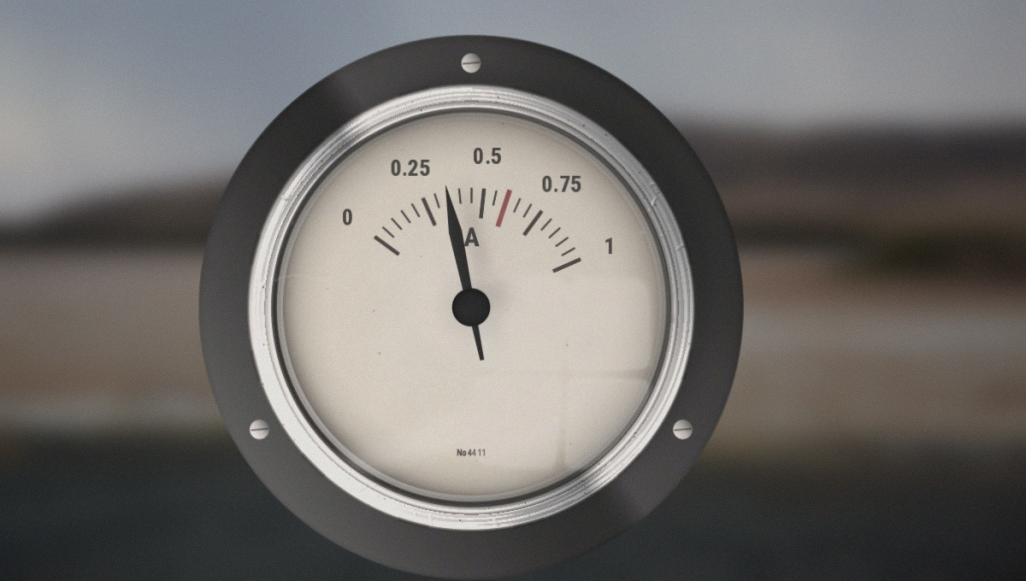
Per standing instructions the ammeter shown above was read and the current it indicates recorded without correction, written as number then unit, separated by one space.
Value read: 0.35 A
